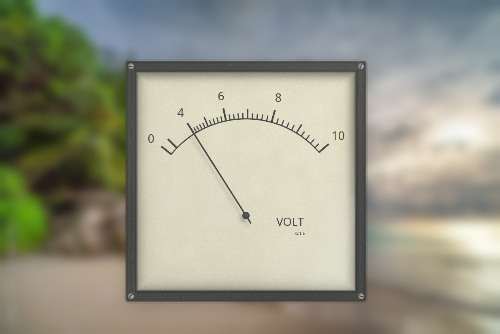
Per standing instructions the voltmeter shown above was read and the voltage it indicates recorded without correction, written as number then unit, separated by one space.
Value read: 4 V
